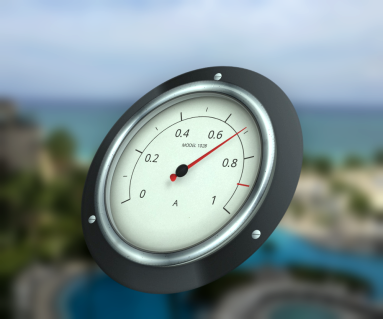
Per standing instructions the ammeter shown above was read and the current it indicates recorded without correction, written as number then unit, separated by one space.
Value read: 0.7 A
